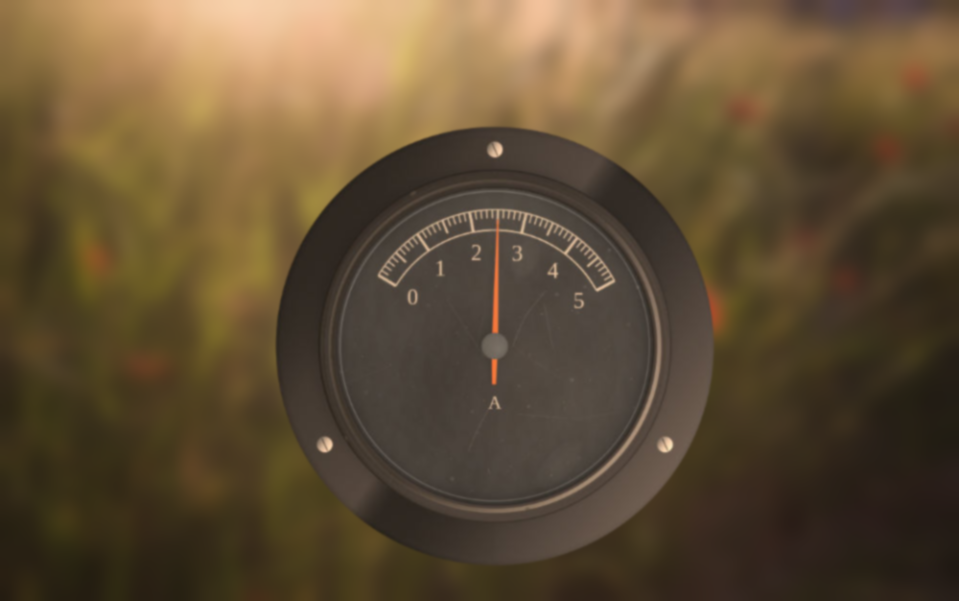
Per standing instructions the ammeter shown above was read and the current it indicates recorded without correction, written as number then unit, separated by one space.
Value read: 2.5 A
